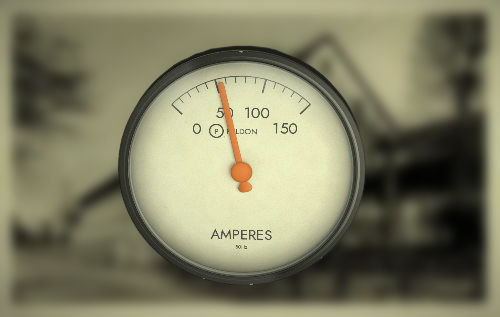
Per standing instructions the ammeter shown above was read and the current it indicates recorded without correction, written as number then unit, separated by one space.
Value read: 55 A
